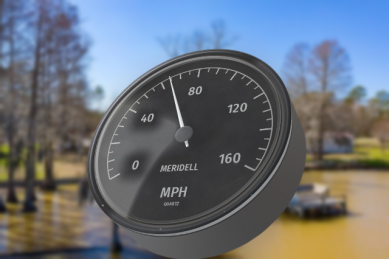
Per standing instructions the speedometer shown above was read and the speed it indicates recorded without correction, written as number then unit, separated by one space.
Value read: 65 mph
